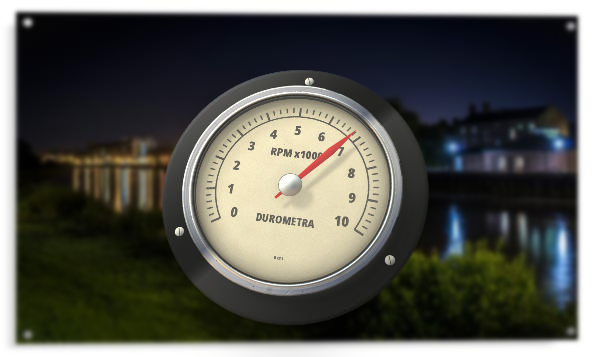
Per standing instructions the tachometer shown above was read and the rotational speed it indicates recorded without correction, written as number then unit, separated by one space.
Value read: 6800 rpm
